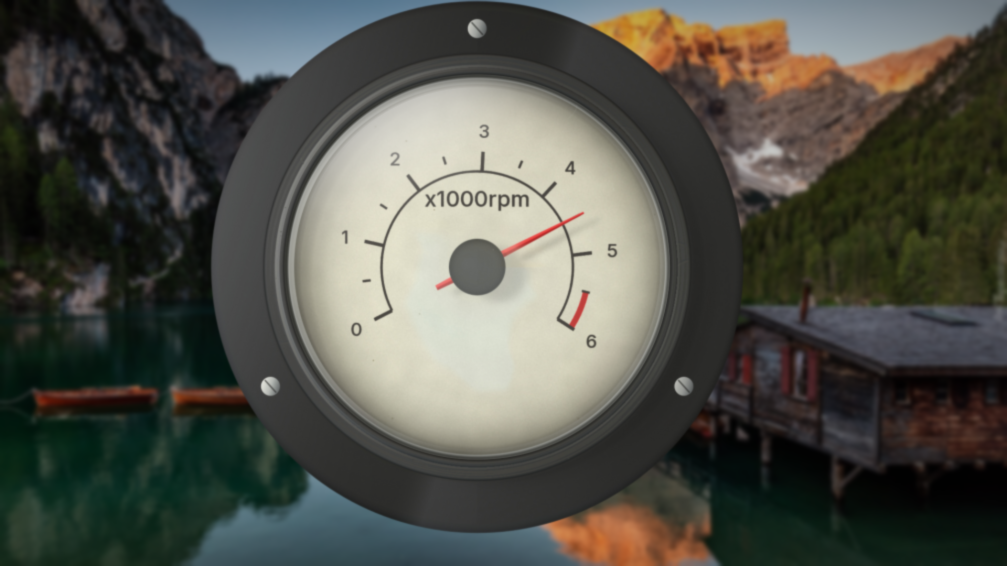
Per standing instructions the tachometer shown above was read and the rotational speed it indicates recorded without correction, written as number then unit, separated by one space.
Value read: 4500 rpm
